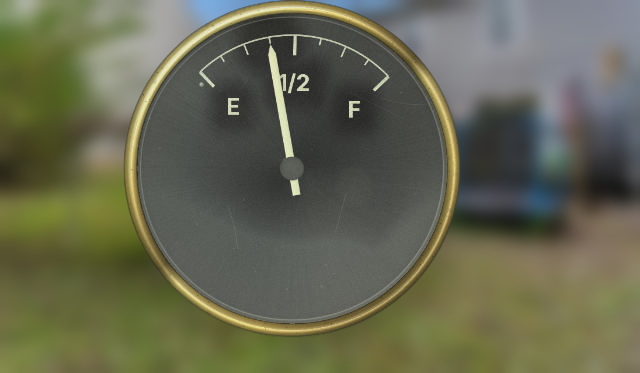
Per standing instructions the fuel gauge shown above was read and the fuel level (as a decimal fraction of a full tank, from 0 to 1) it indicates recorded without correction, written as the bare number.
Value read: 0.375
